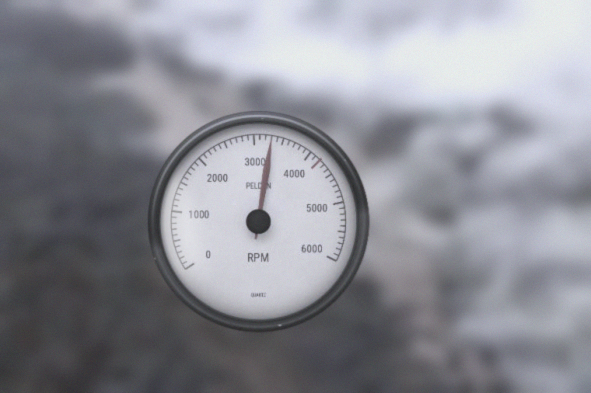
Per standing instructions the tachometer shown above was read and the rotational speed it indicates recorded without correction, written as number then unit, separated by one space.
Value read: 3300 rpm
